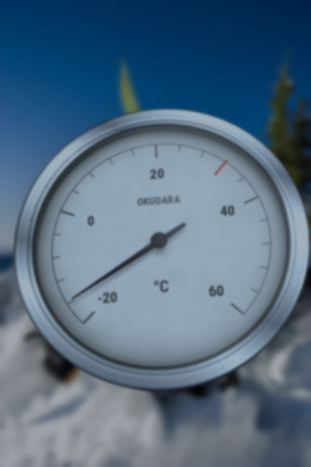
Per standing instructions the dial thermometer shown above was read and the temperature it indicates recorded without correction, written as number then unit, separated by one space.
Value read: -16 °C
